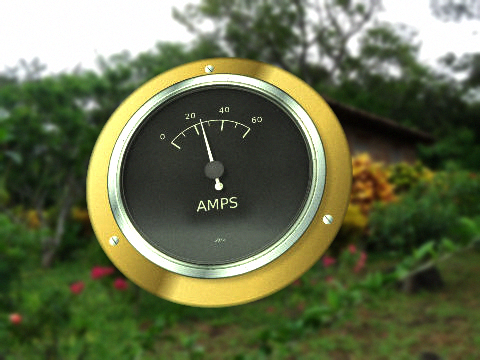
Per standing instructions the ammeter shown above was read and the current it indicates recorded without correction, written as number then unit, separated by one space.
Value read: 25 A
